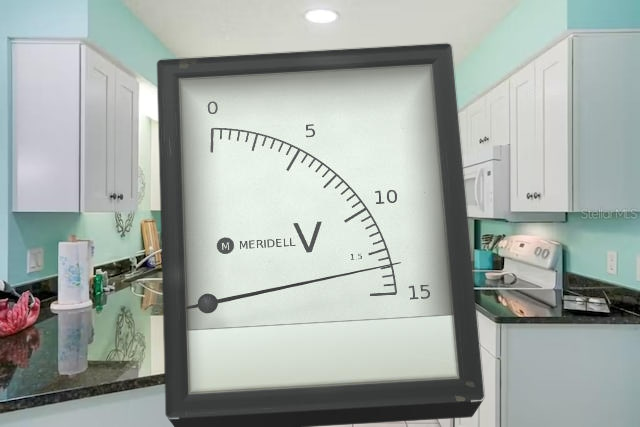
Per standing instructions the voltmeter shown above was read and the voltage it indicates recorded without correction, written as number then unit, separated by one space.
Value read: 13.5 V
